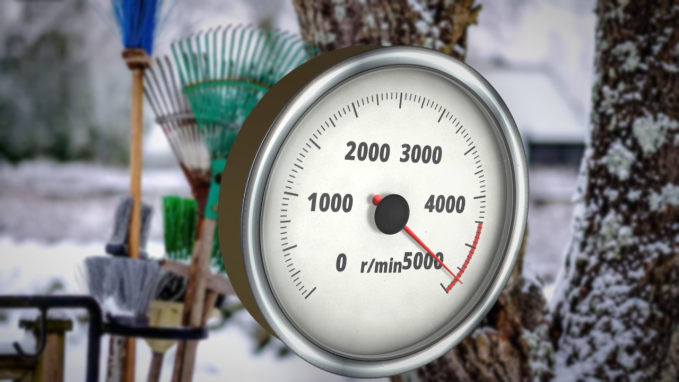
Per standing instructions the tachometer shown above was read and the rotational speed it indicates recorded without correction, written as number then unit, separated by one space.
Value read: 4850 rpm
